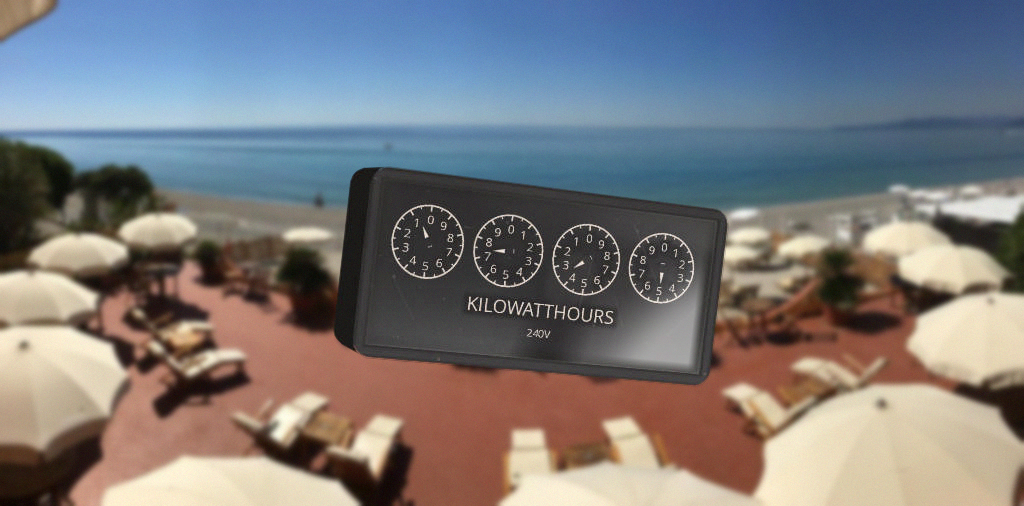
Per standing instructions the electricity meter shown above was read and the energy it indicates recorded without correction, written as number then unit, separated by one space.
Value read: 735 kWh
